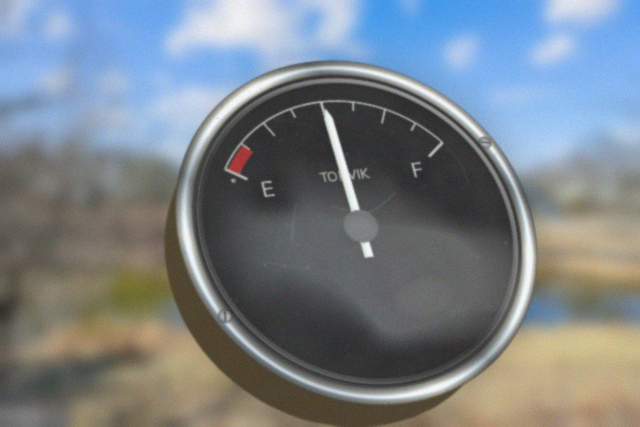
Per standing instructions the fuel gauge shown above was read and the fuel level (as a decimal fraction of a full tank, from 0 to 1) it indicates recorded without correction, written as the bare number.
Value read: 0.5
